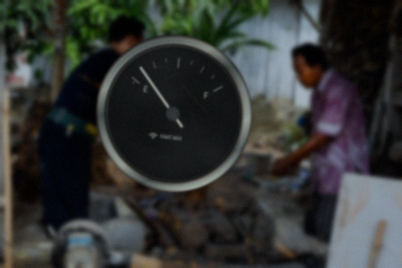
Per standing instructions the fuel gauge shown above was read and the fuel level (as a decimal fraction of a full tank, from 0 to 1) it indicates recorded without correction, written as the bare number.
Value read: 0.125
